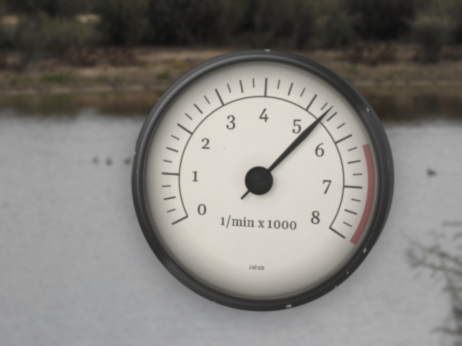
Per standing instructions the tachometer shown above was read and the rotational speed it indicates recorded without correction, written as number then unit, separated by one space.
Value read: 5375 rpm
